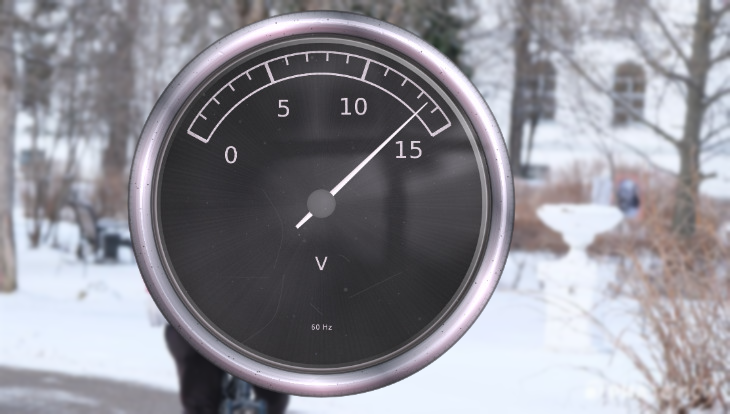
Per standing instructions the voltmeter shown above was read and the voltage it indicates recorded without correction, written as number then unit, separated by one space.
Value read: 13.5 V
